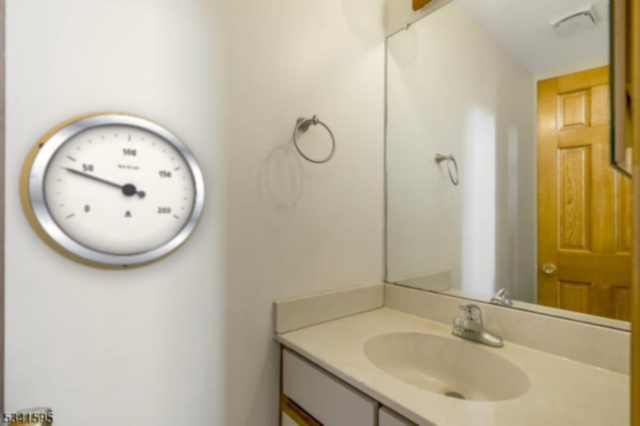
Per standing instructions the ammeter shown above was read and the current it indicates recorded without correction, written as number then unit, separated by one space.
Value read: 40 A
